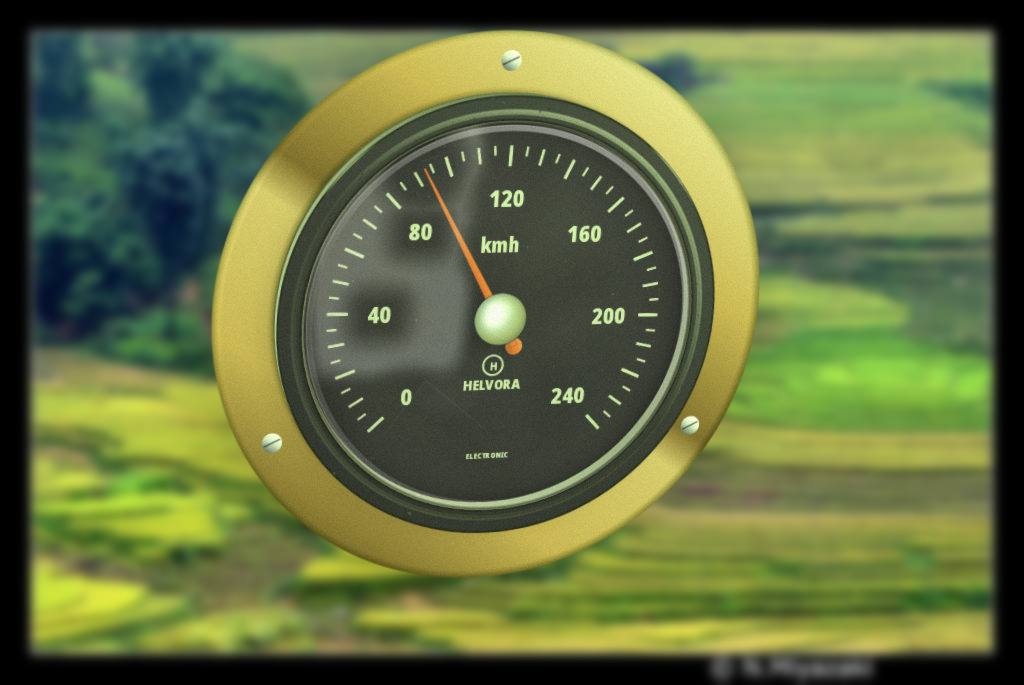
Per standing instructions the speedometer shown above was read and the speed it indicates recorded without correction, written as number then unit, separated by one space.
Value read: 92.5 km/h
